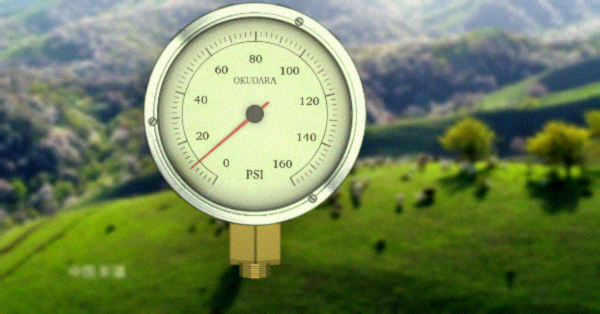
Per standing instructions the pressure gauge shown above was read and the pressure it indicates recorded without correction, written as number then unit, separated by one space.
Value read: 10 psi
